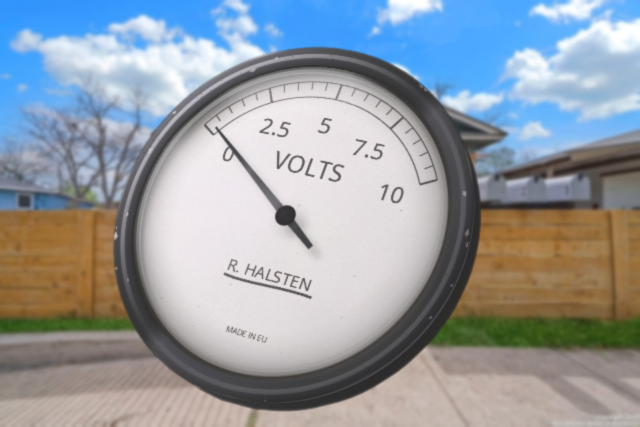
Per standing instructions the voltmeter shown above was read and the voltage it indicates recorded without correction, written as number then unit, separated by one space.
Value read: 0.25 V
